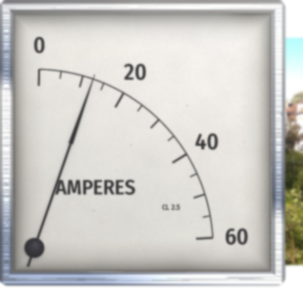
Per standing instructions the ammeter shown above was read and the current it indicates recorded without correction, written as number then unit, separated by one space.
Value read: 12.5 A
